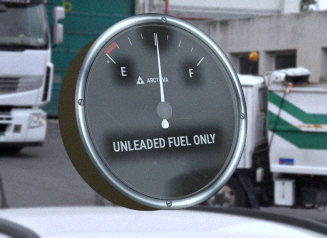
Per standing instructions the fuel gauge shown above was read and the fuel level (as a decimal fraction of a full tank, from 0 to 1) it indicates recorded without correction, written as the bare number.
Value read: 0.5
